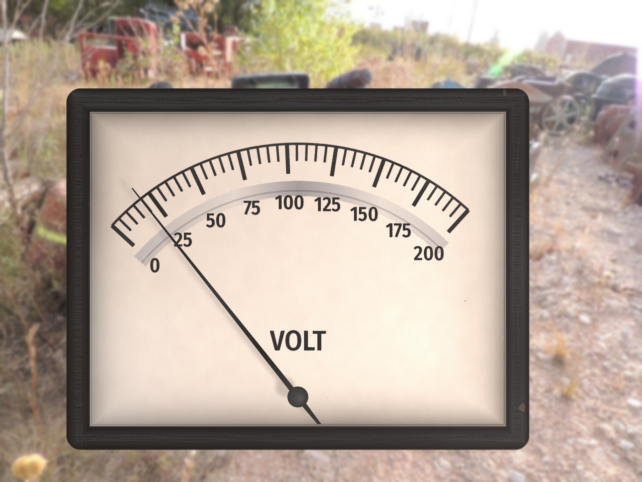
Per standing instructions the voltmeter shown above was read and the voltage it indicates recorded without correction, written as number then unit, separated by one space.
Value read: 20 V
